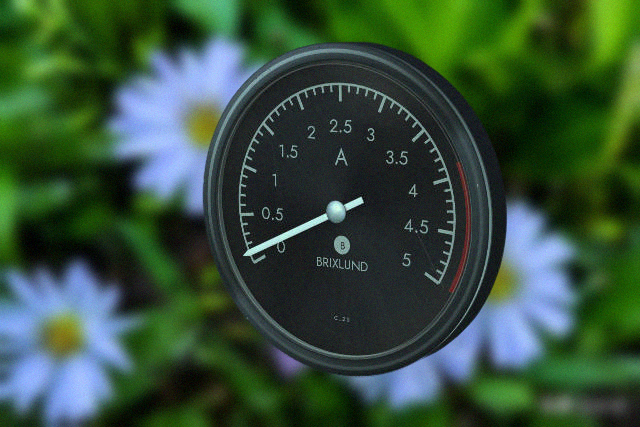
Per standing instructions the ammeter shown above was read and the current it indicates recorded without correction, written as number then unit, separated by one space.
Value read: 0.1 A
